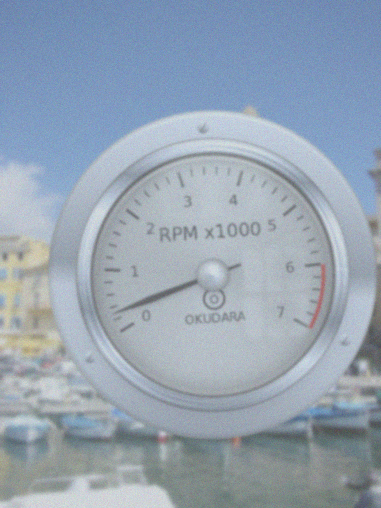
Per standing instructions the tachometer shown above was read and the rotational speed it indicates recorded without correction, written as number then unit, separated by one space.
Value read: 300 rpm
